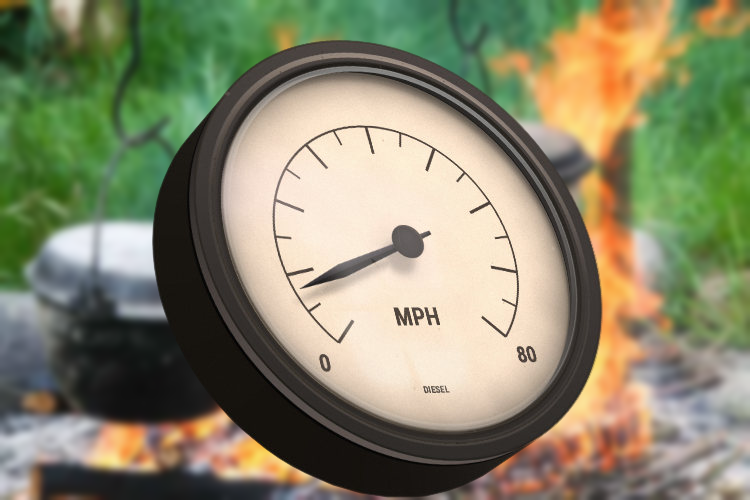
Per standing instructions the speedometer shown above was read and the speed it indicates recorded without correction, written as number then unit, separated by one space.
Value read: 7.5 mph
